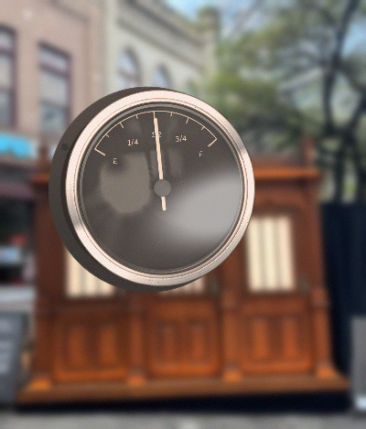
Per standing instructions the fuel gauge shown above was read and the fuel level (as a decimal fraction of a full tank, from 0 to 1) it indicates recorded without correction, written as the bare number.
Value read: 0.5
